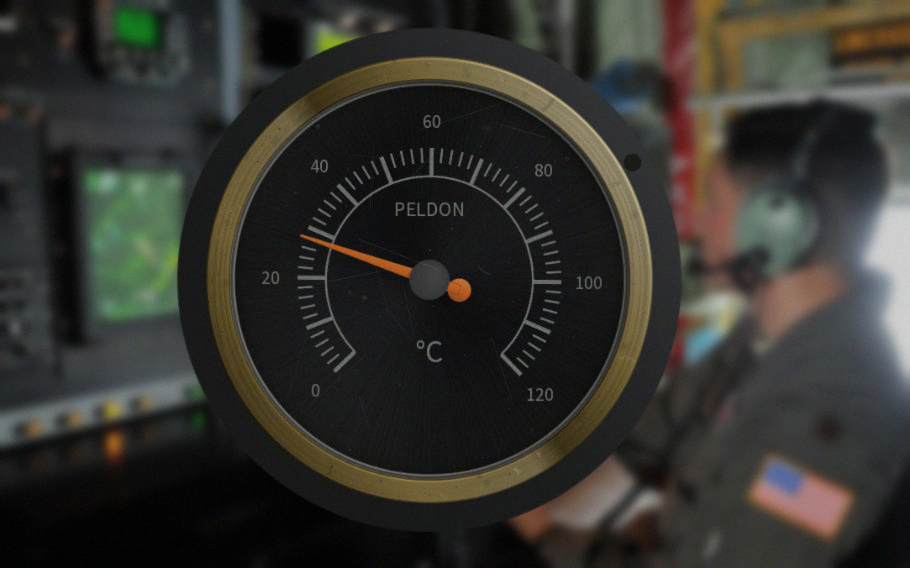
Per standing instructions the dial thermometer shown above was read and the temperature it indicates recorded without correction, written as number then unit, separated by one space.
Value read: 28 °C
